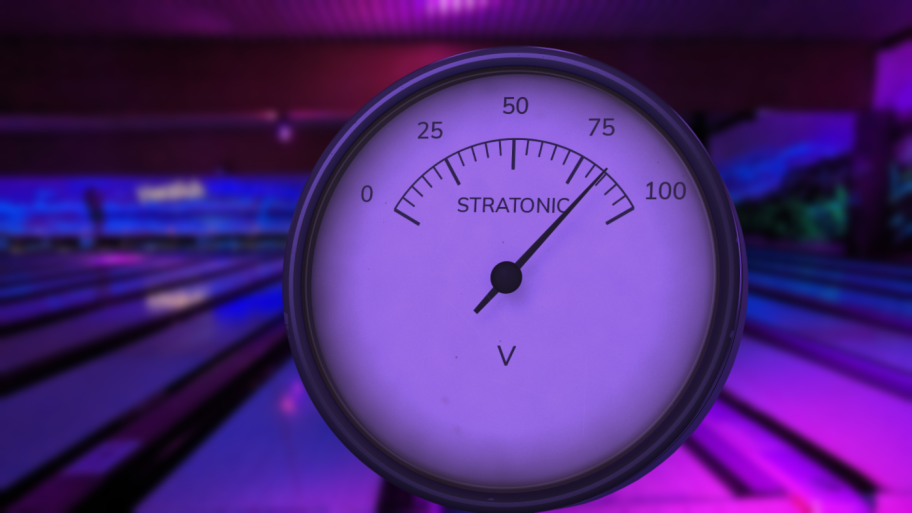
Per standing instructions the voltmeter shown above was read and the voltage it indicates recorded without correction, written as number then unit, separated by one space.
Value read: 85 V
